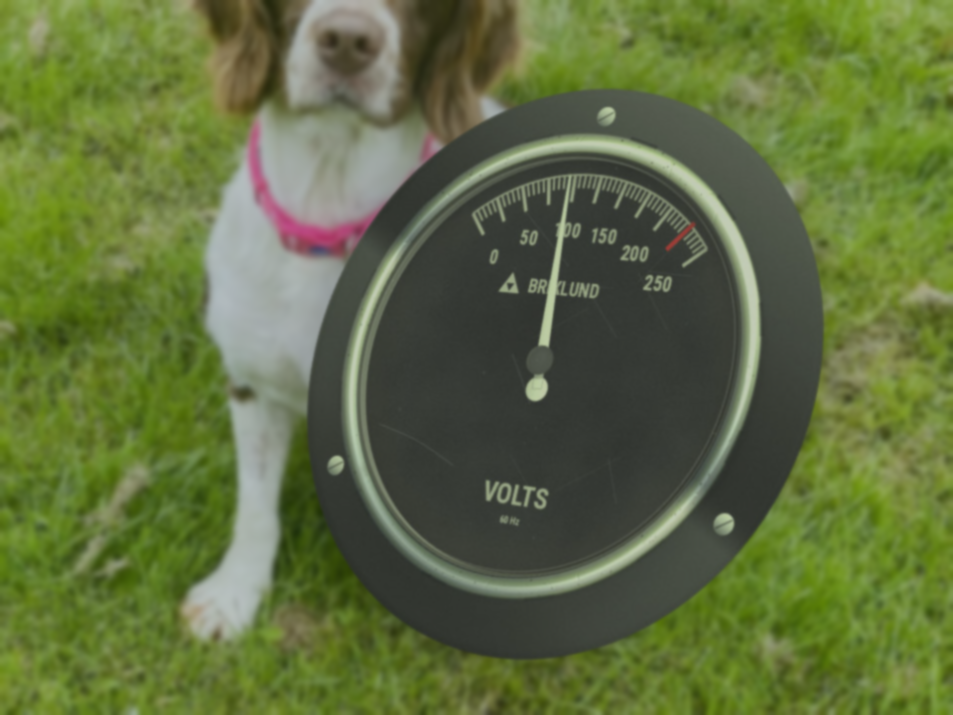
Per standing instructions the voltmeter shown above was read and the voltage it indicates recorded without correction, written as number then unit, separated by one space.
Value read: 100 V
